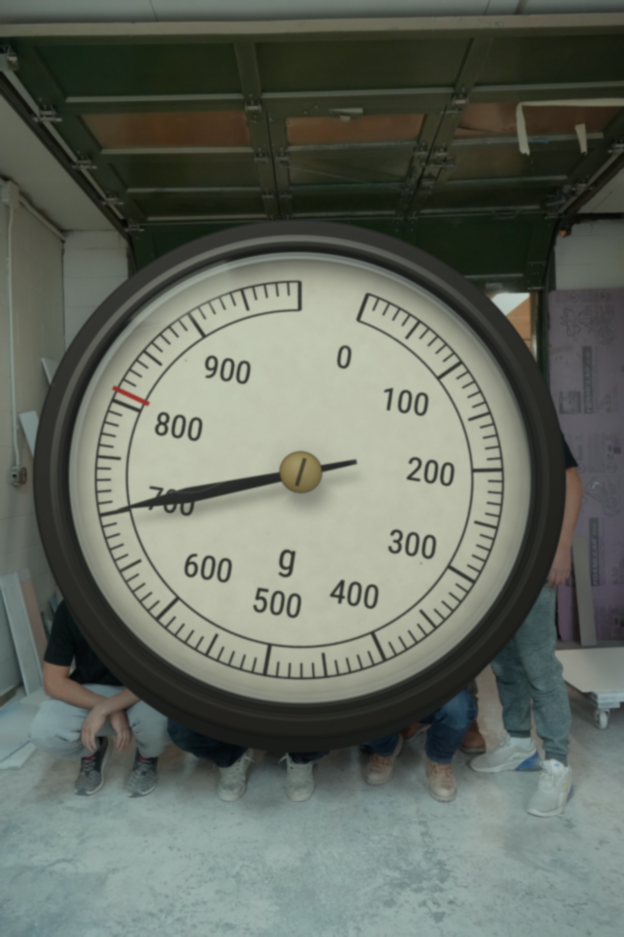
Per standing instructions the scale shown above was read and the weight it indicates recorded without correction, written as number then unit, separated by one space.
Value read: 700 g
